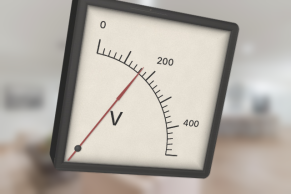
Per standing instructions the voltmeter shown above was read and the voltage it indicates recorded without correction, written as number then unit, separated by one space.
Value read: 160 V
